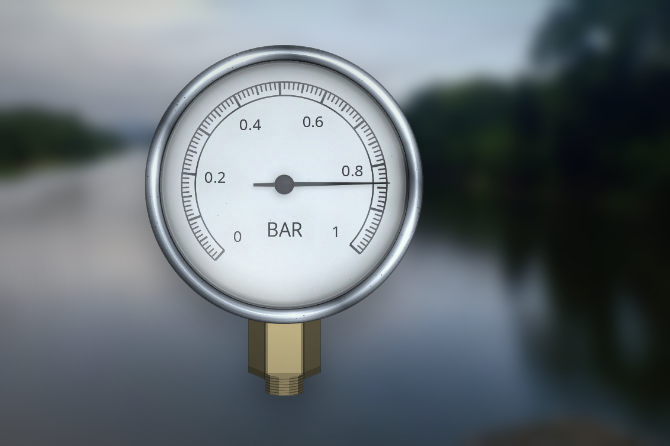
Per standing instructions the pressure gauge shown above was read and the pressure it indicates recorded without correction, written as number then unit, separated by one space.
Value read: 0.84 bar
